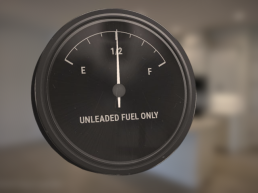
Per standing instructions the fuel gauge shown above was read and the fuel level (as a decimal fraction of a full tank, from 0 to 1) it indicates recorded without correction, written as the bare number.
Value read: 0.5
